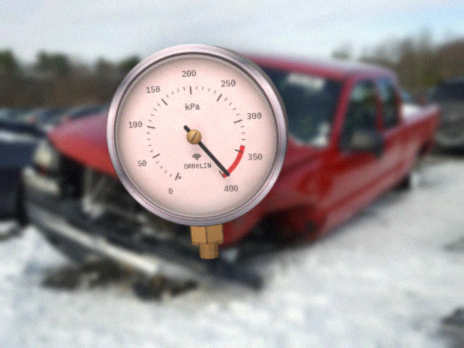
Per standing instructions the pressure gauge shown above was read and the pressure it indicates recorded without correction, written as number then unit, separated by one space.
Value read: 390 kPa
